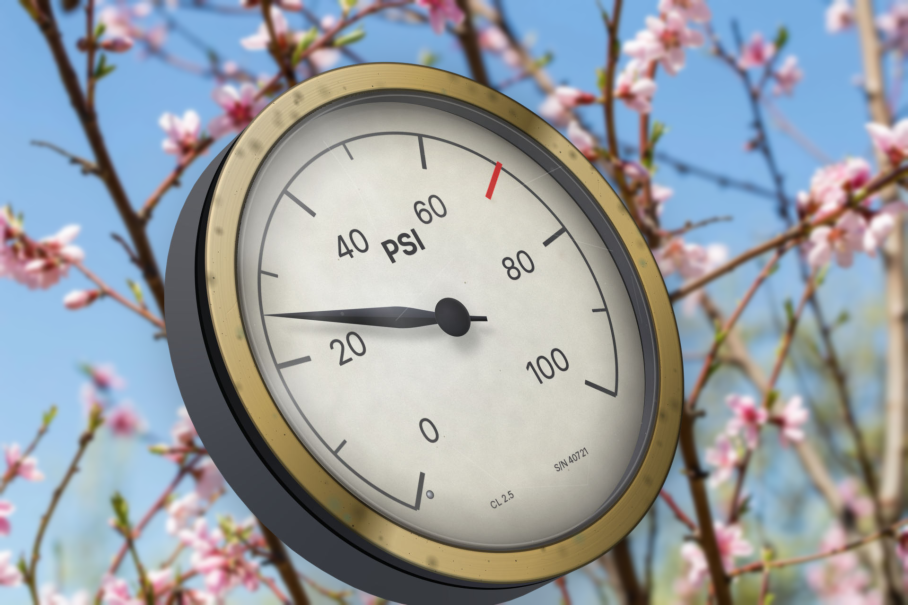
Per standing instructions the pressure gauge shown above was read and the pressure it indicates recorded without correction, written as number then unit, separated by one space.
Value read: 25 psi
